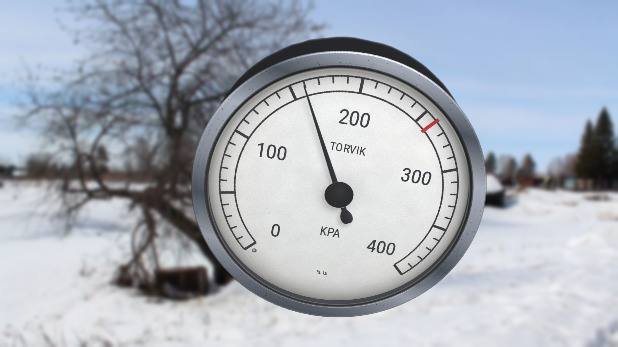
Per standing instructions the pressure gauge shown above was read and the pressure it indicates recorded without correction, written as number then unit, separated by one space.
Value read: 160 kPa
